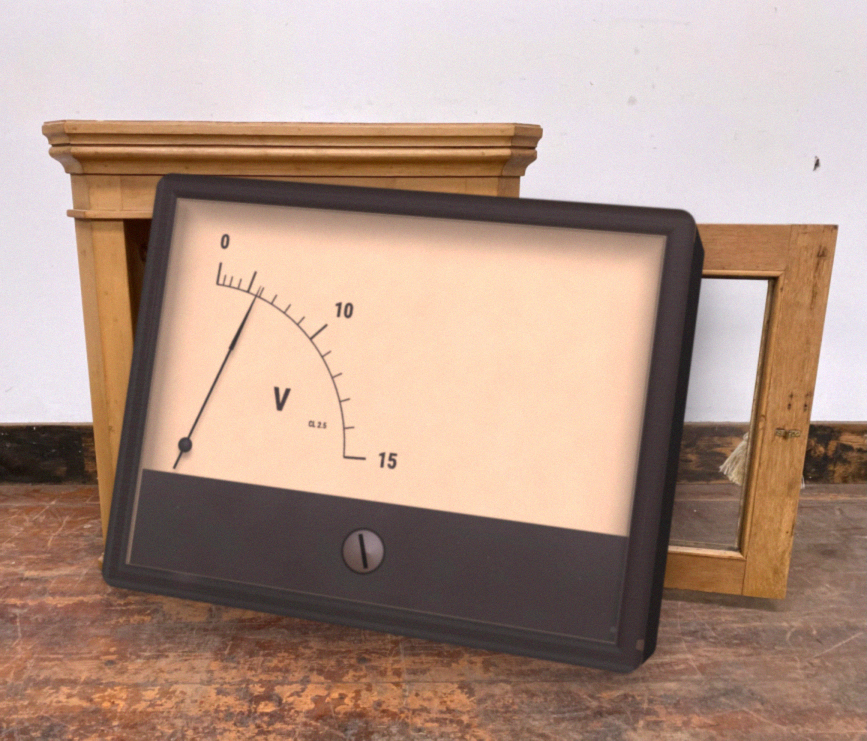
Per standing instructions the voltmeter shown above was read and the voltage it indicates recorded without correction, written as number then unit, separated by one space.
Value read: 6 V
